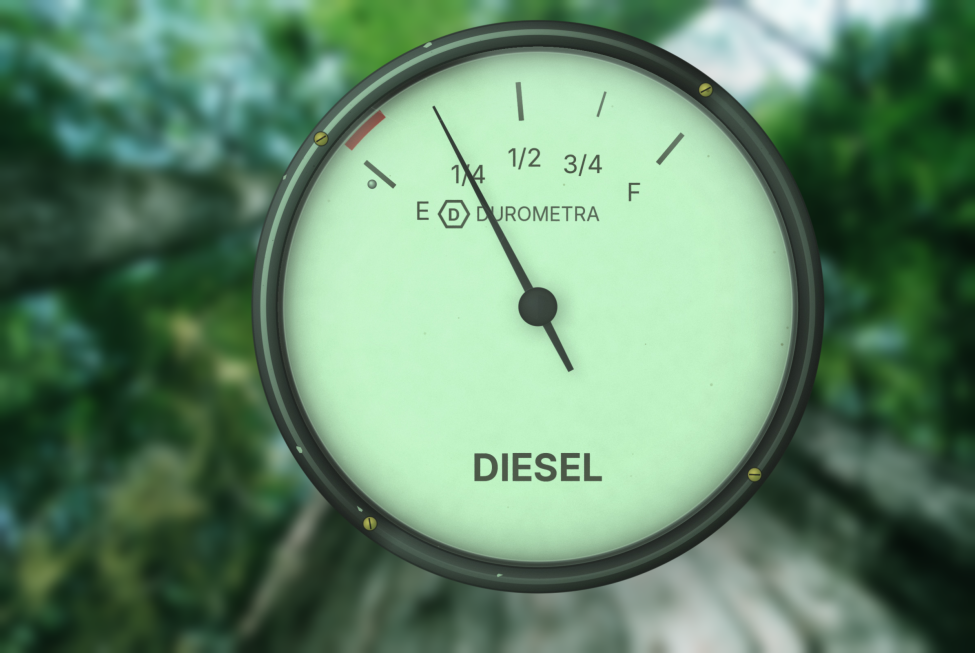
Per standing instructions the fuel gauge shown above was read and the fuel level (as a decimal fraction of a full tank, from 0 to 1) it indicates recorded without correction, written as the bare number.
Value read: 0.25
